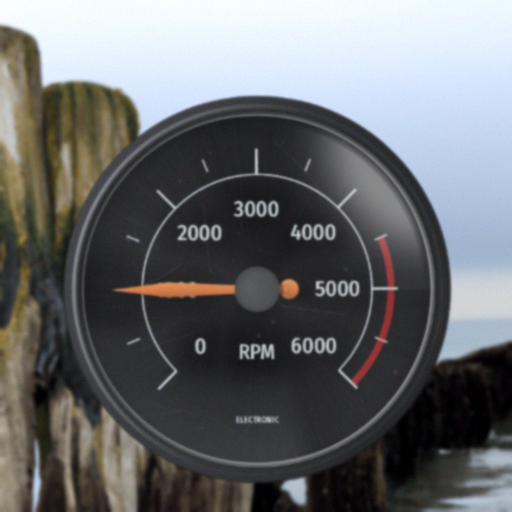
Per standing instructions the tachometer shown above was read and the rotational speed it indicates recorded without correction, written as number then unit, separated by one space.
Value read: 1000 rpm
